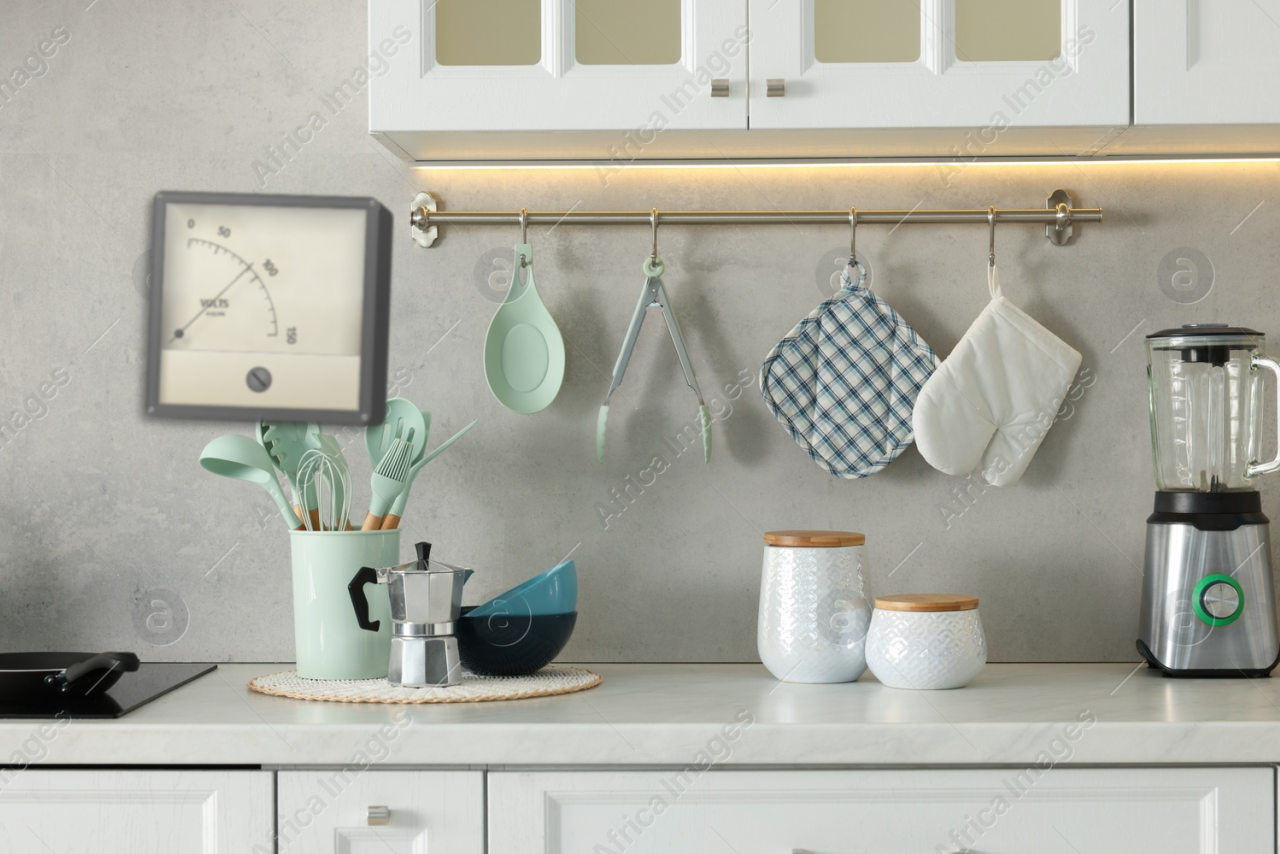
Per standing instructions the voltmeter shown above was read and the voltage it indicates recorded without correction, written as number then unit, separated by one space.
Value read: 90 V
